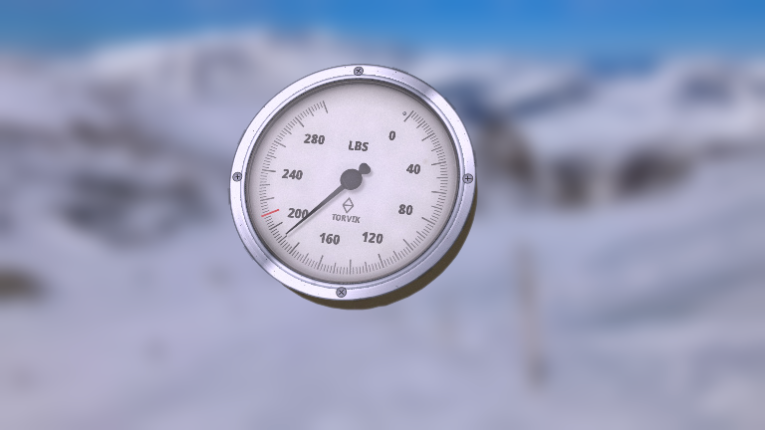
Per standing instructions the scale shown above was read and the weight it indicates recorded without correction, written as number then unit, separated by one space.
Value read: 190 lb
